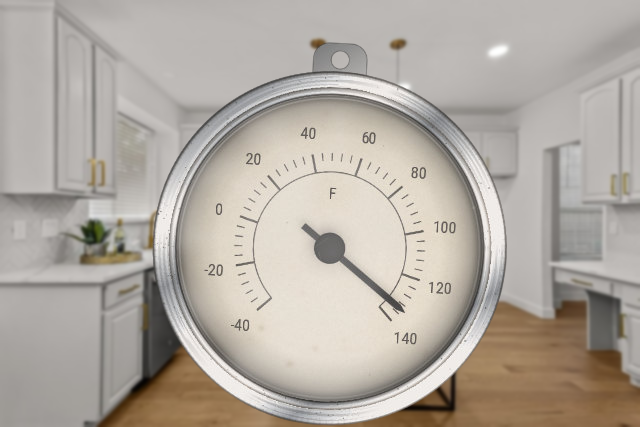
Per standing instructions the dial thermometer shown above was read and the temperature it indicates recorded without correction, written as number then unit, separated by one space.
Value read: 134 °F
